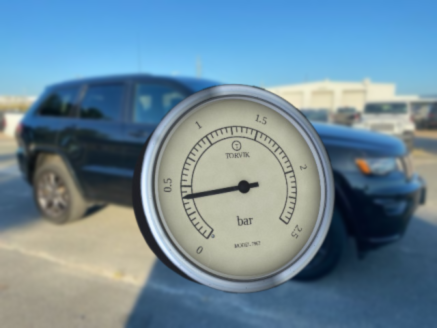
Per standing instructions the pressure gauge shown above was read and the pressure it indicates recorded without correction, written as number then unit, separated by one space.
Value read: 0.4 bar
